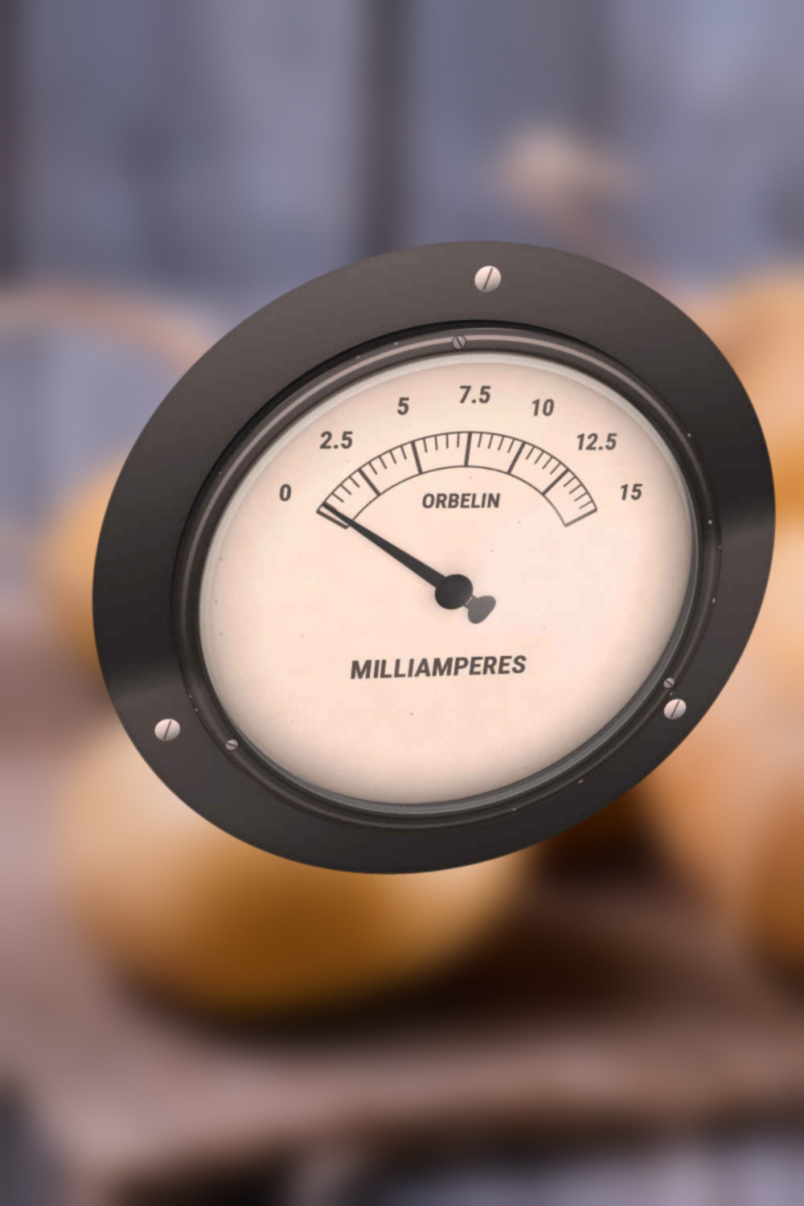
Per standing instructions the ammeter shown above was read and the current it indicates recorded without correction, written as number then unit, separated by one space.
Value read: 0.5 mA
